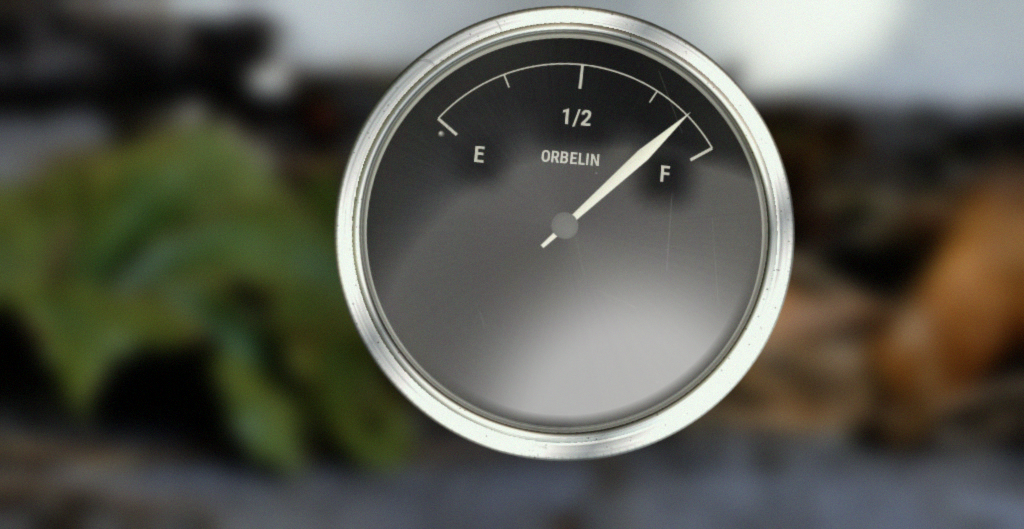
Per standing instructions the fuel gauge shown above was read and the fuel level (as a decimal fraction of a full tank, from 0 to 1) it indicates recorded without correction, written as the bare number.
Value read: 0.875
